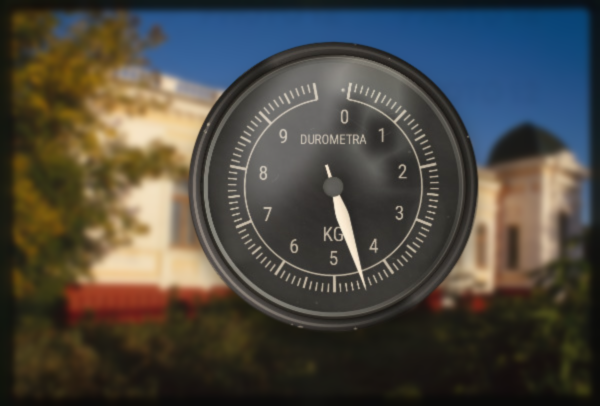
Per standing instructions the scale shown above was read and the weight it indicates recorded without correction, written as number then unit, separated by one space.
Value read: 4.5 kg
